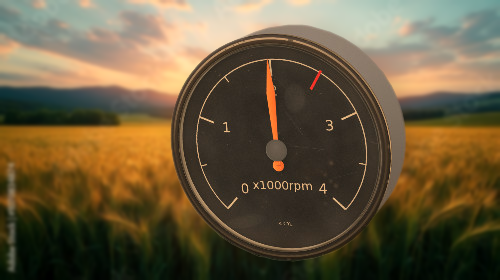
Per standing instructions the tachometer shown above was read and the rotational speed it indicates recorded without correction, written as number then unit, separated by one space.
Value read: 2000 rpm
